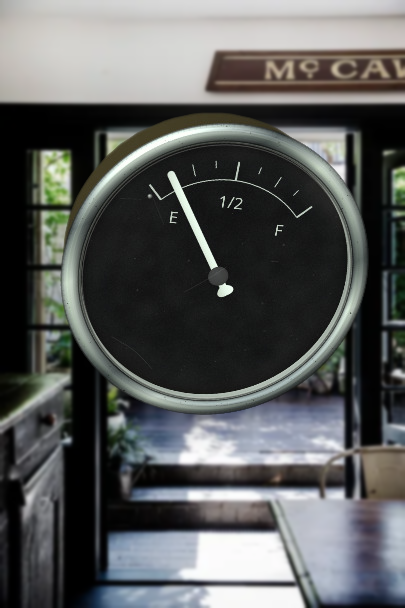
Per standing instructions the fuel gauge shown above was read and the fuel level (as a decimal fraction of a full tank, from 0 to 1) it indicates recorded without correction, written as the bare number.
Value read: 0.125
